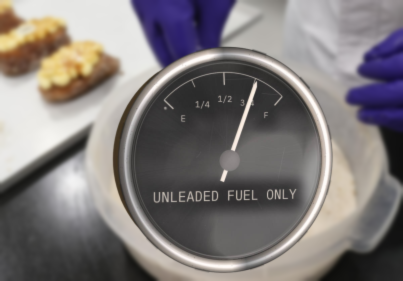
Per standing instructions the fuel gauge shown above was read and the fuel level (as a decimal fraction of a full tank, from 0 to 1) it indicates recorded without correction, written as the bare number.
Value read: 0.75
